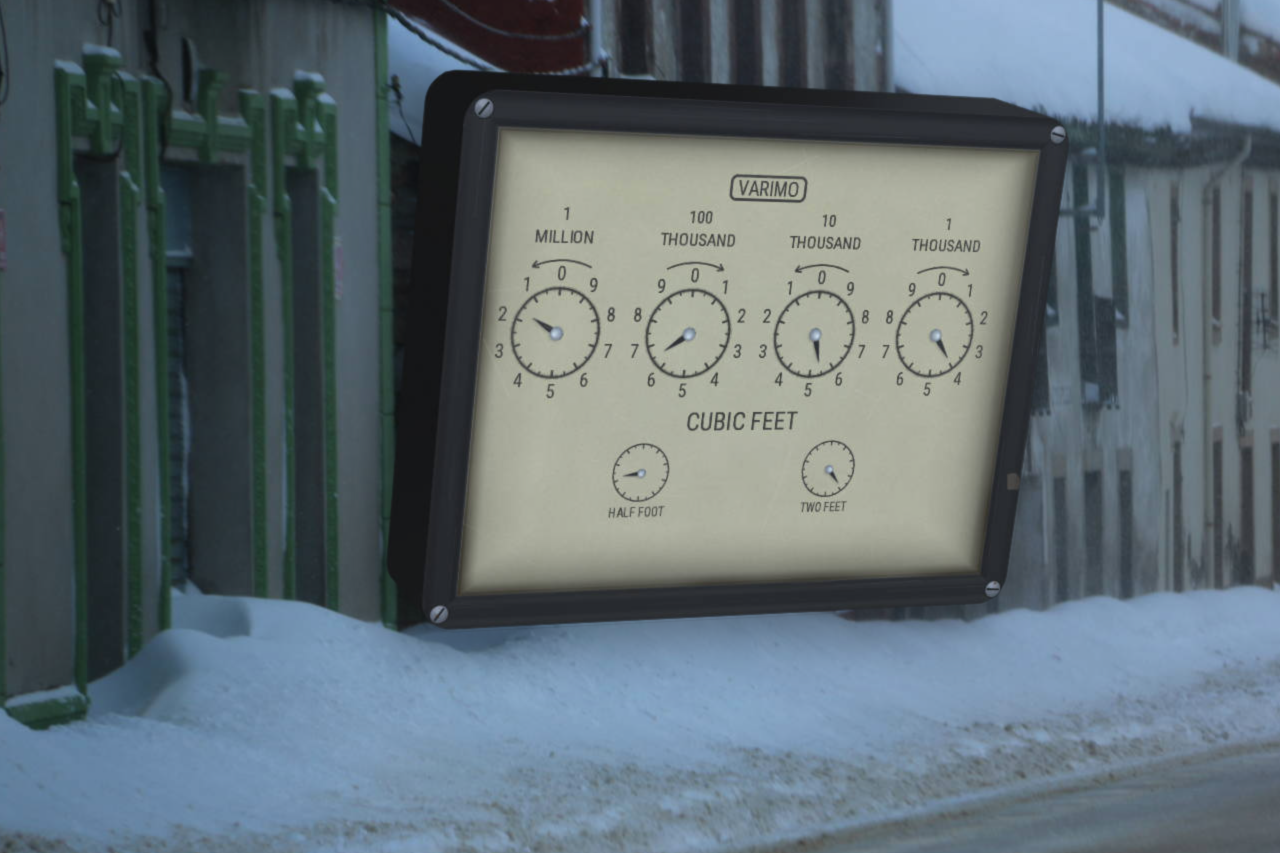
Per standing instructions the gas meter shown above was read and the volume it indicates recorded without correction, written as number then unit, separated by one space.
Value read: 165400 ft³
